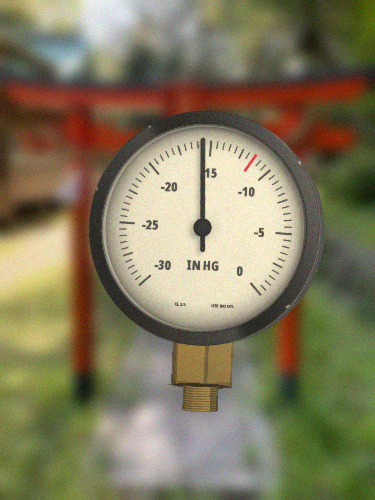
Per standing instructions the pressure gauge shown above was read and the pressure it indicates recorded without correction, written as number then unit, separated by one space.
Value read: -15.5 inHg
